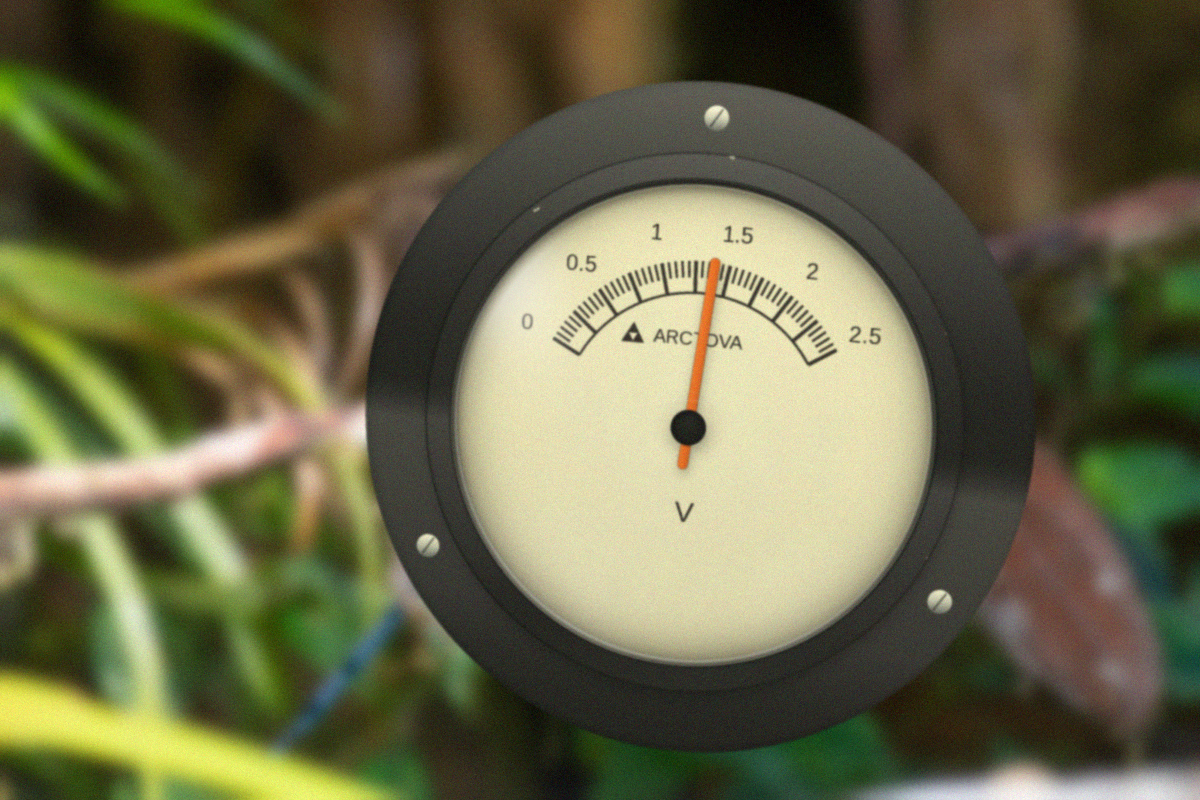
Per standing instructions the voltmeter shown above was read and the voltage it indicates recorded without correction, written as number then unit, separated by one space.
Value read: 1.4 V
